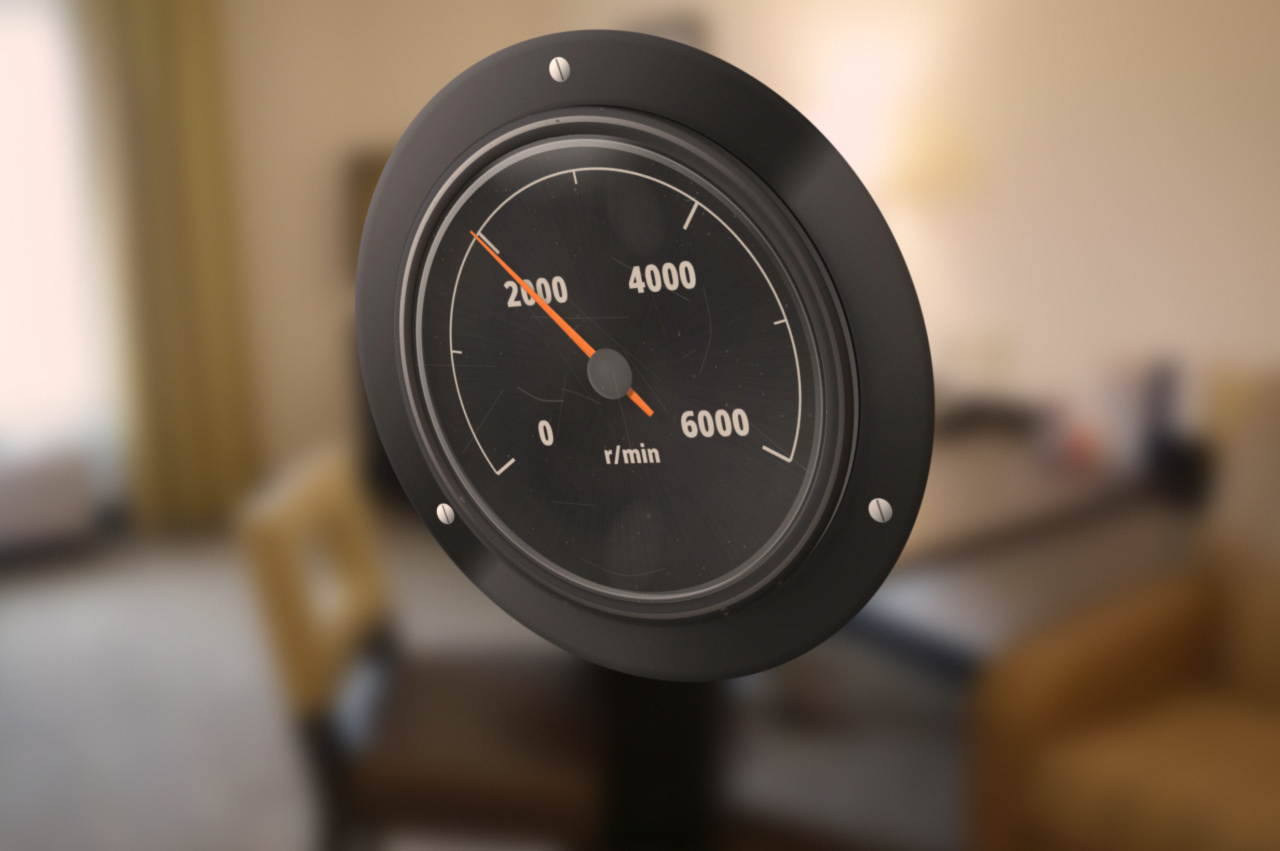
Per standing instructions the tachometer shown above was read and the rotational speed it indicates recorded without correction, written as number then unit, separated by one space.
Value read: 2000 rpm
